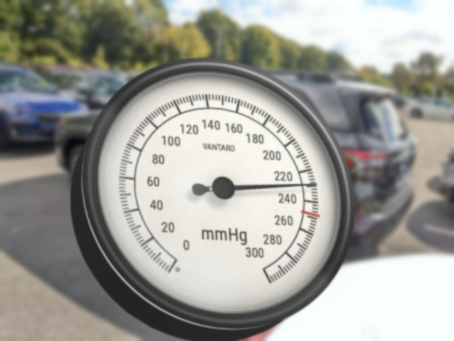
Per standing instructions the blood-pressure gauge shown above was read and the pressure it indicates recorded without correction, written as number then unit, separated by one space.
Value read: 230 mmHg
